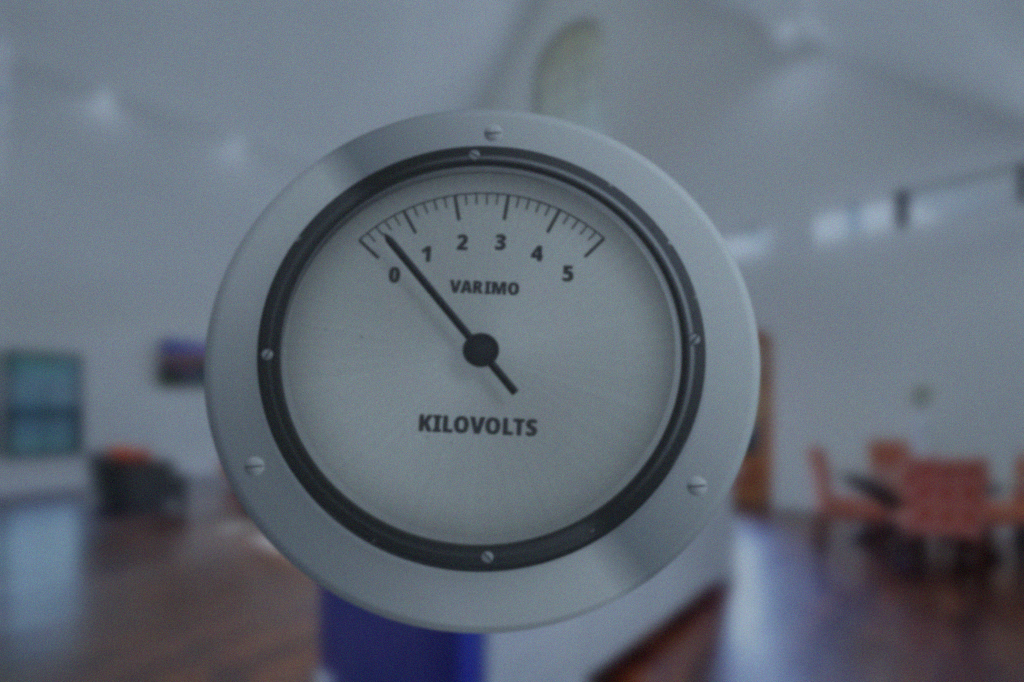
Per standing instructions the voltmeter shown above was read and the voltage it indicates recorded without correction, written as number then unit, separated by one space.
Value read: 0.4 kV
